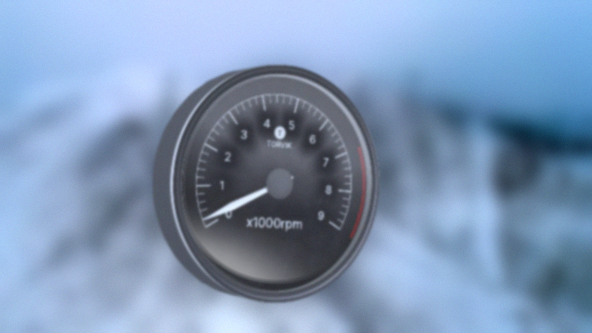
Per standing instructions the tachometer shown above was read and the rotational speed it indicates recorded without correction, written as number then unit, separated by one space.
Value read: 200 rpm
